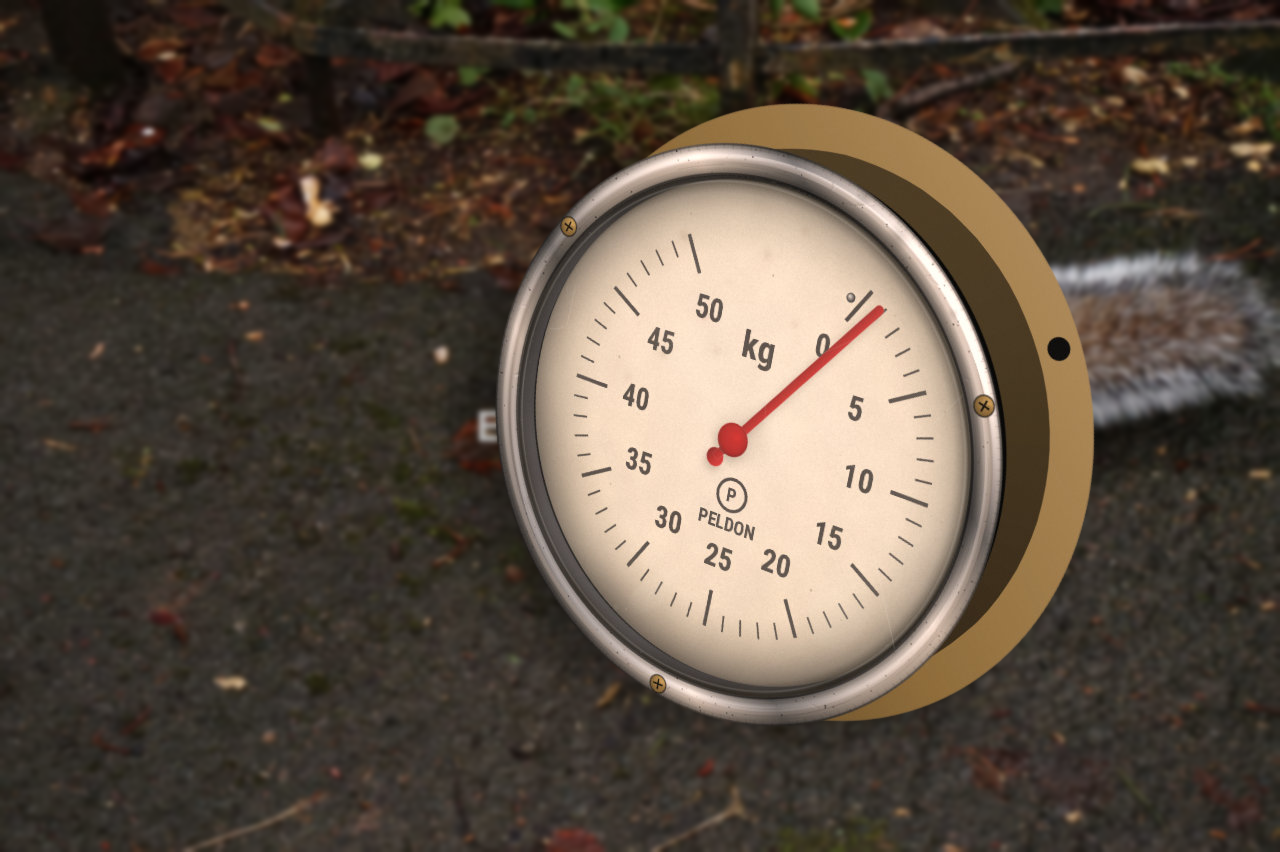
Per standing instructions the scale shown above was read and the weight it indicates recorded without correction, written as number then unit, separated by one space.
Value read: 1 kg
